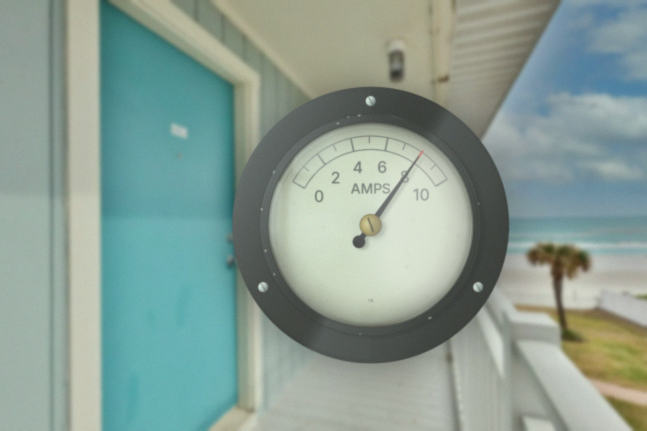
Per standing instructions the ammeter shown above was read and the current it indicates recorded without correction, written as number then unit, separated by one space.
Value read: 8 A
